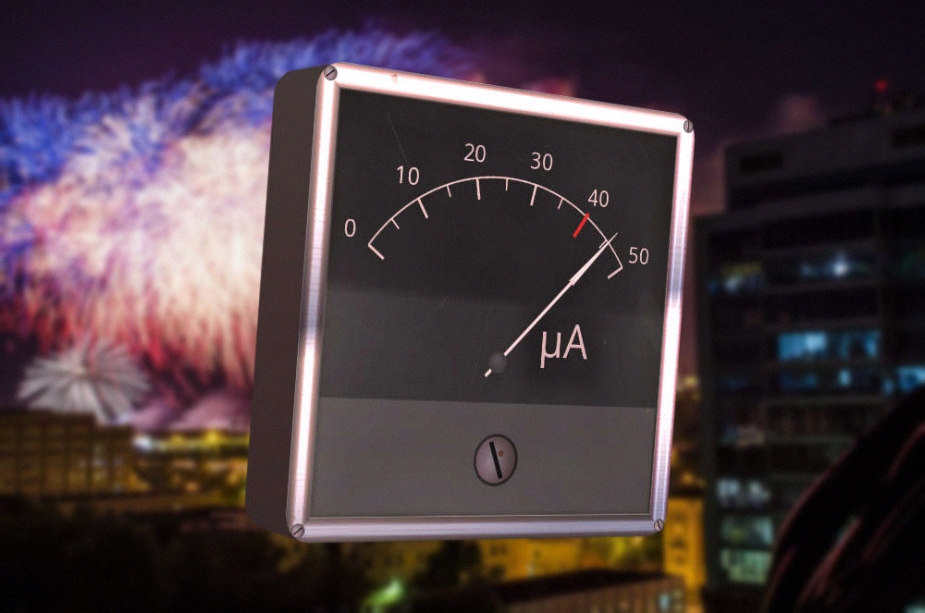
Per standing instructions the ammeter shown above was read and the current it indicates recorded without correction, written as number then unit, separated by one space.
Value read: 45 µA
